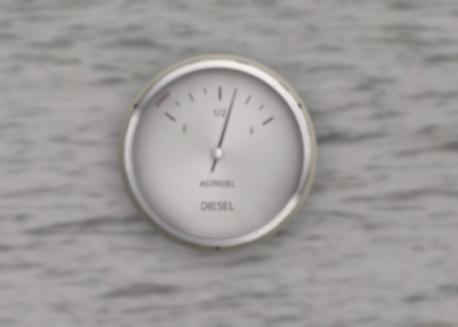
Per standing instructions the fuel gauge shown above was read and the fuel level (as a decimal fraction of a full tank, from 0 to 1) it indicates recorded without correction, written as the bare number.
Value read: 0.625
